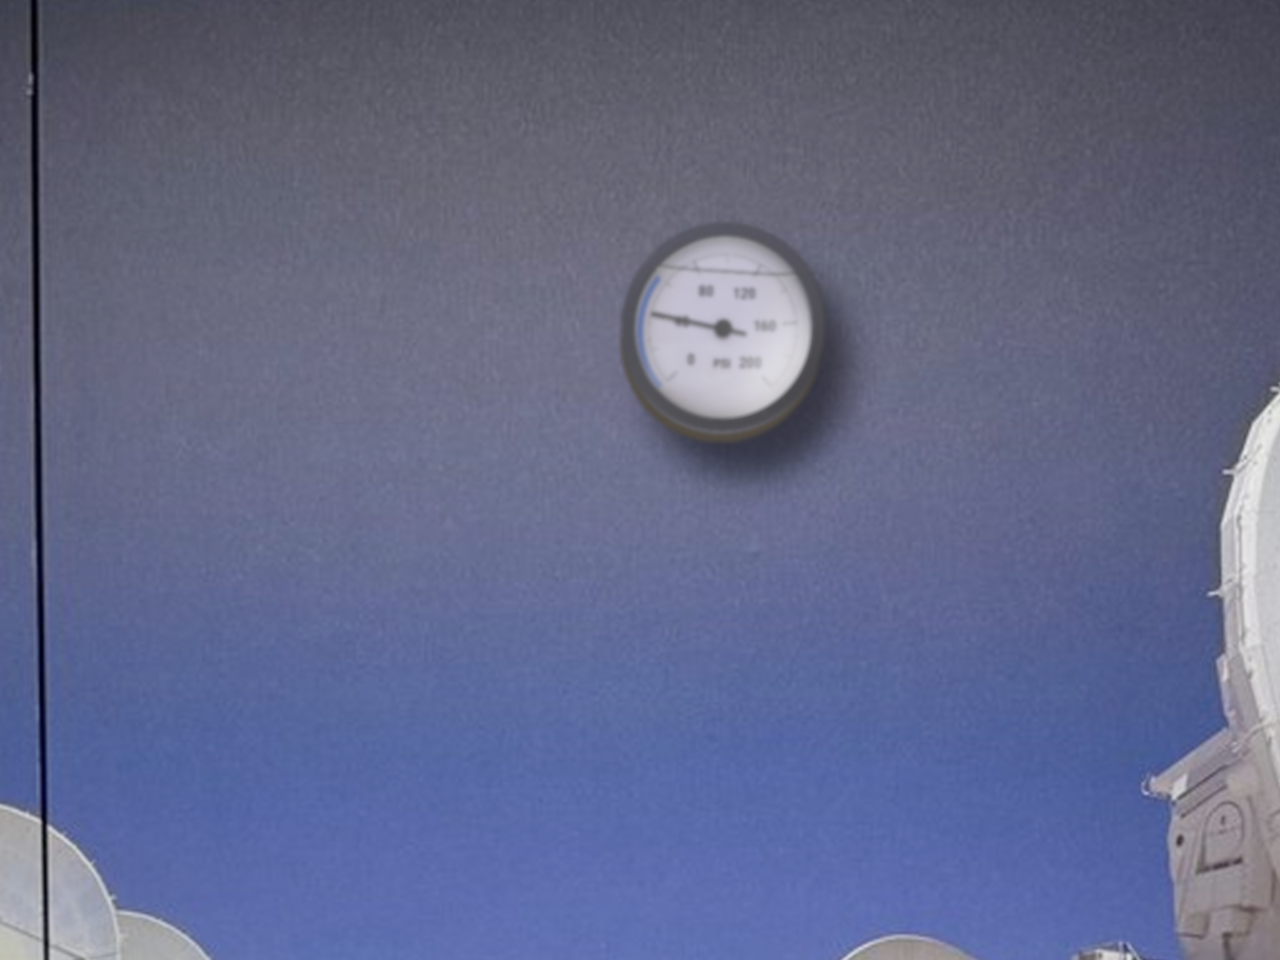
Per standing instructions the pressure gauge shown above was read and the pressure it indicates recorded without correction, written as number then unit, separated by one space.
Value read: 40 psi
